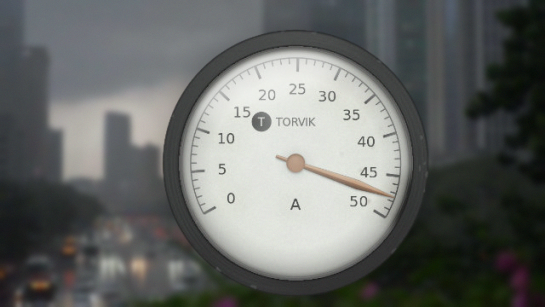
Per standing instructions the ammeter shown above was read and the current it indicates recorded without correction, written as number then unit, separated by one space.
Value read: 47.5 A
